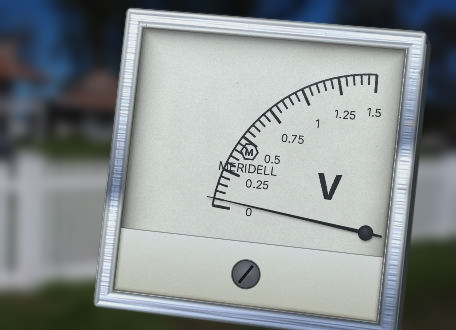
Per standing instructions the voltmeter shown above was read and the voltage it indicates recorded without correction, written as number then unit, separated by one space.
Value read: 0.05 V
